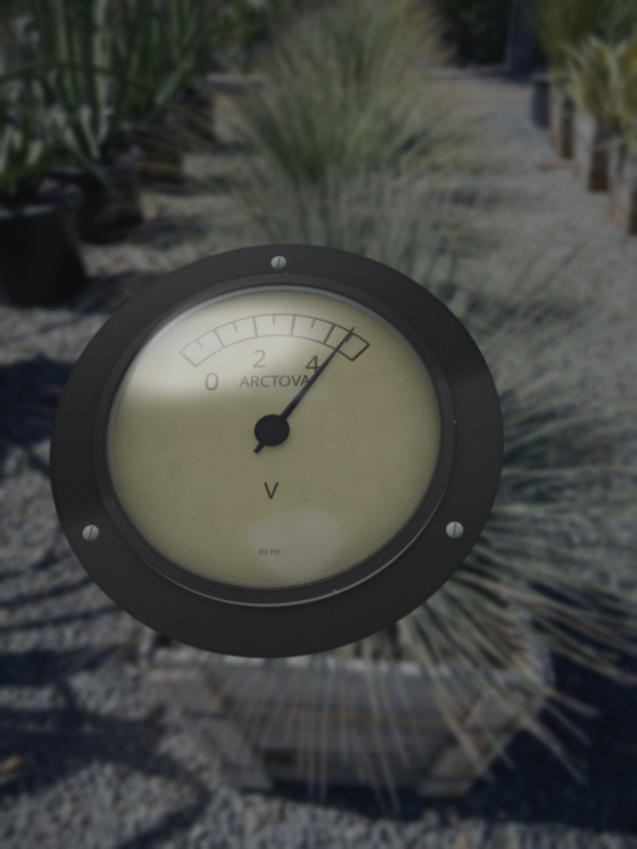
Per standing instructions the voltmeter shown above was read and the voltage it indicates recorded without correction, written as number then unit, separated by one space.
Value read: 4.5 V
